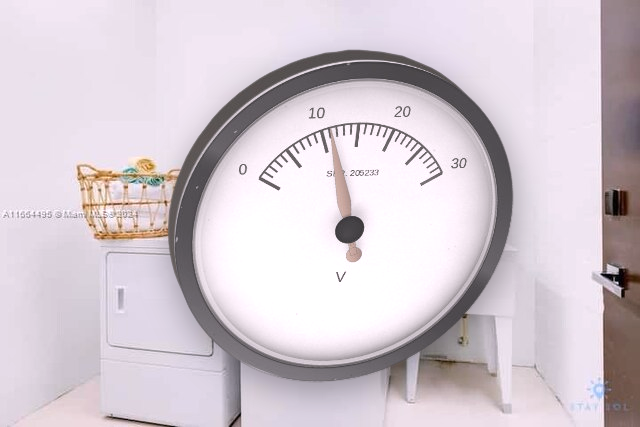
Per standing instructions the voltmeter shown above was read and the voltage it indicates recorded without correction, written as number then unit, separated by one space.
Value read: 11 V
